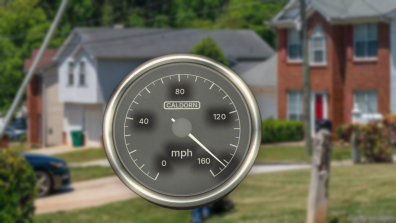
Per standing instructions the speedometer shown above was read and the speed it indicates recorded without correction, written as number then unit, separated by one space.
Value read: 152.5 mph
